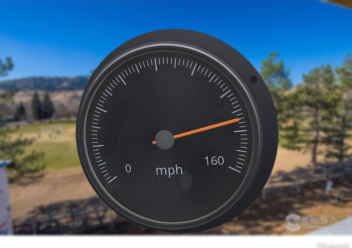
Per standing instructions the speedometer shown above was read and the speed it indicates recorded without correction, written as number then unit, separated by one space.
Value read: 134 mph
